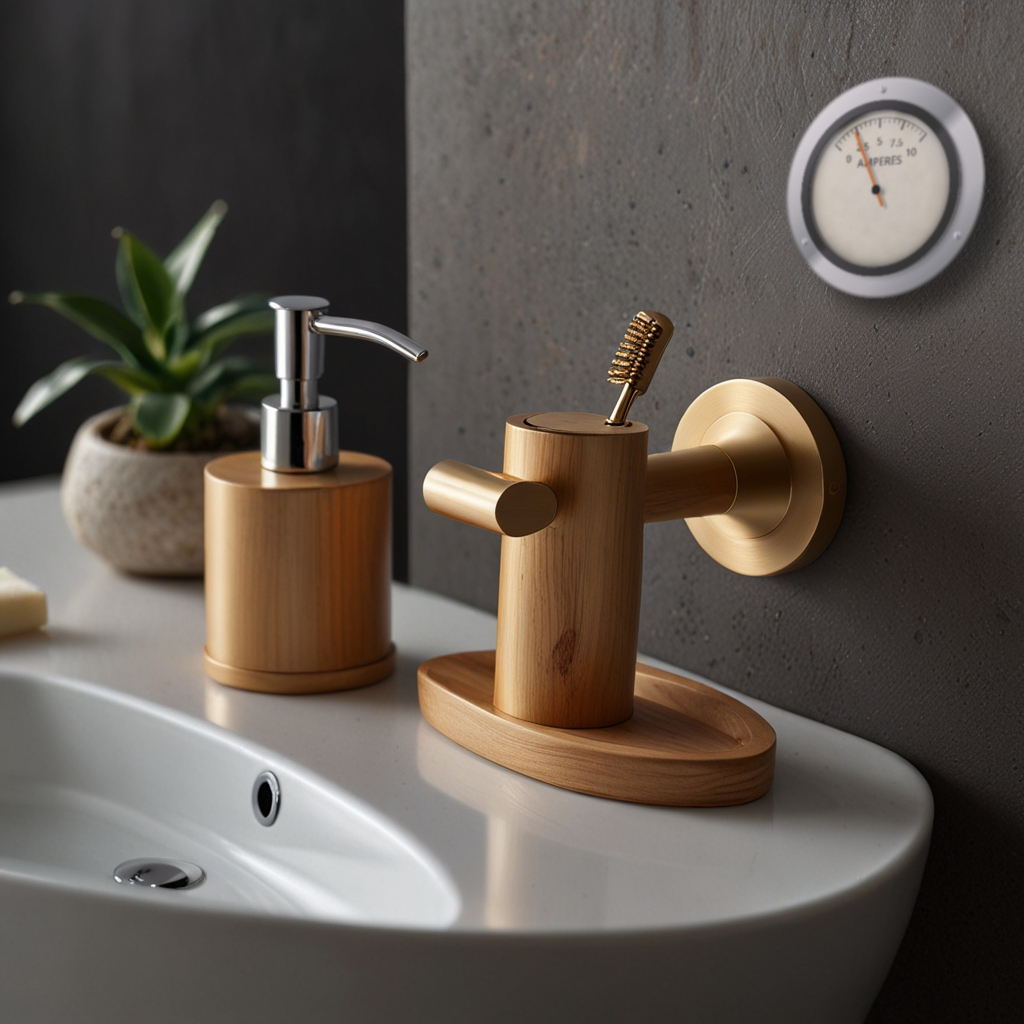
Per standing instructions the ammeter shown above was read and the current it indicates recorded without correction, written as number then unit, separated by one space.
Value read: 2.5 A
